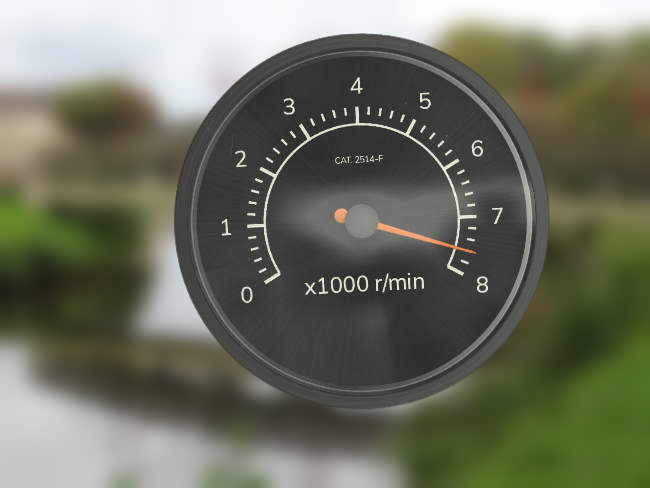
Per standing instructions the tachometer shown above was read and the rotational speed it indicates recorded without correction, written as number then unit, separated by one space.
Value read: 7600 rpm
